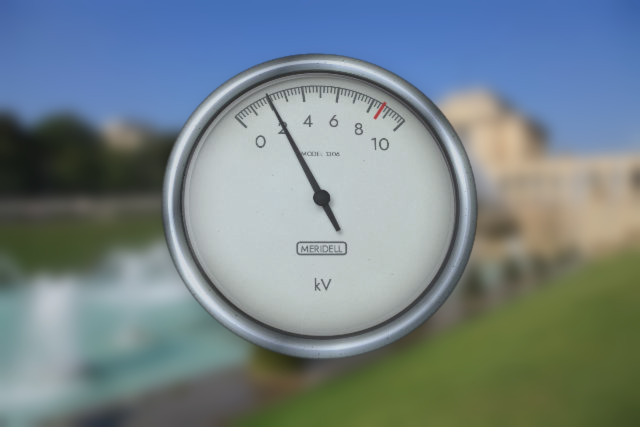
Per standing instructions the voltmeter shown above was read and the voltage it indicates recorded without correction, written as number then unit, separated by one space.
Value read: 2 kV
